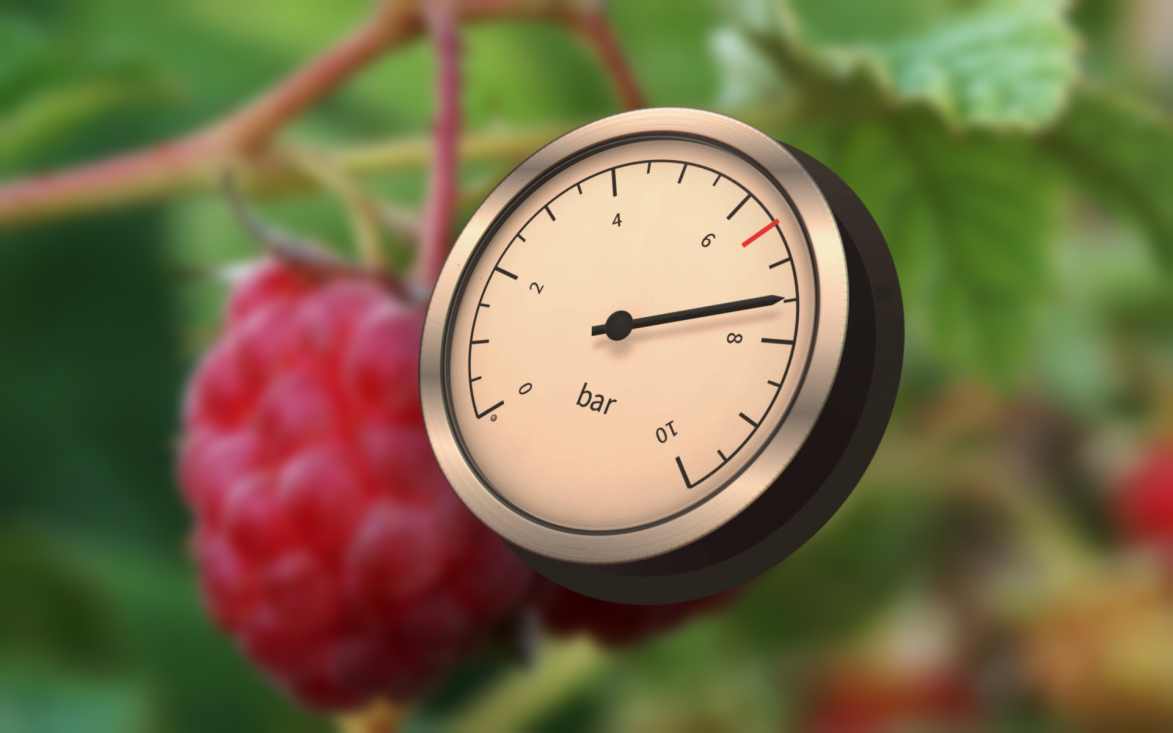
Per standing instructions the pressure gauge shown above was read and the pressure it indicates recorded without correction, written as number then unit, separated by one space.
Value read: 7.5 bar
